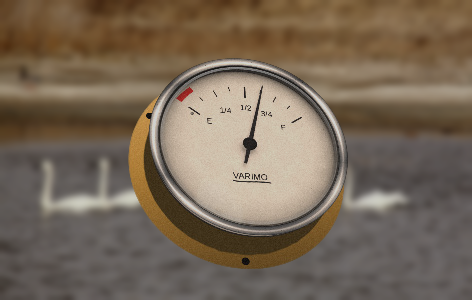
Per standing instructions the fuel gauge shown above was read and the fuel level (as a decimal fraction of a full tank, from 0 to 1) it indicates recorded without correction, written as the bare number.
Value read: 0.625
